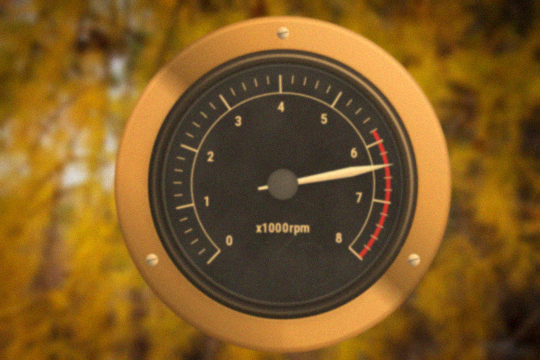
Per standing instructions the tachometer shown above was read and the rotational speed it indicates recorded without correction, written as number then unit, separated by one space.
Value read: 6400 rpm
